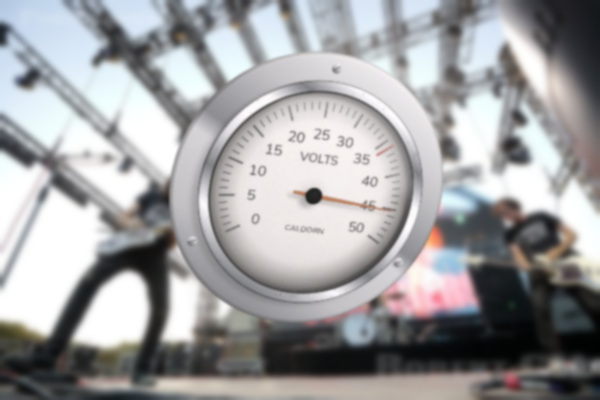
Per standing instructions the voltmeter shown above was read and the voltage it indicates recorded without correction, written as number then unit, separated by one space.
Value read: 45 V
